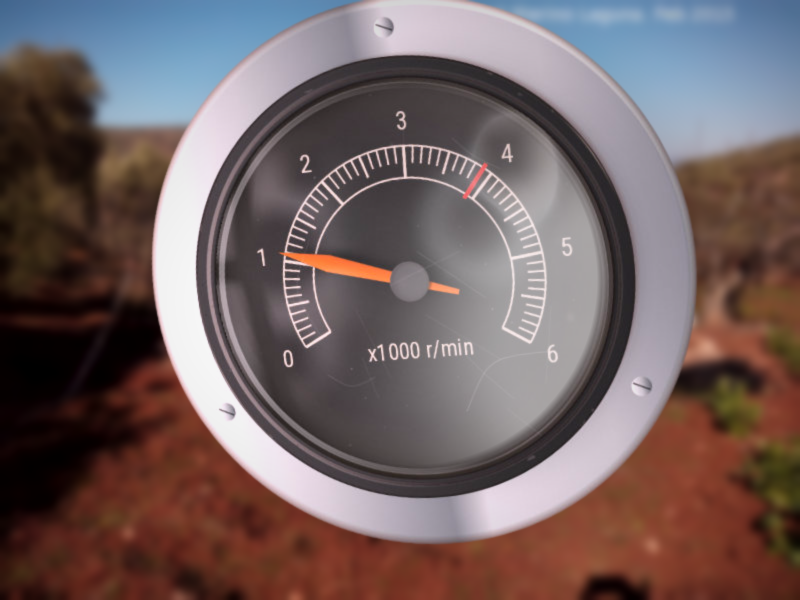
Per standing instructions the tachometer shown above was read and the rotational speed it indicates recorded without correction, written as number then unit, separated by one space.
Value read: 1100 rpm
